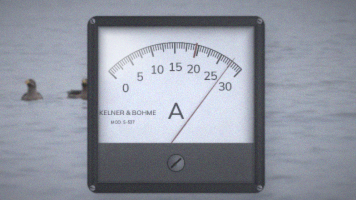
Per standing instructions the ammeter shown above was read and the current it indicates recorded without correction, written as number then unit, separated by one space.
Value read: 27.5 A
